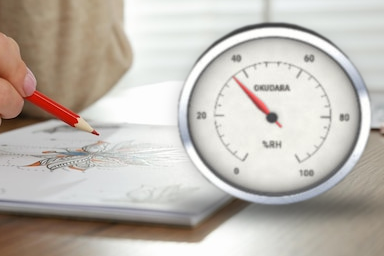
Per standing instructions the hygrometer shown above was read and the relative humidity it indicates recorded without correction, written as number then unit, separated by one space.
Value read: 36 %
